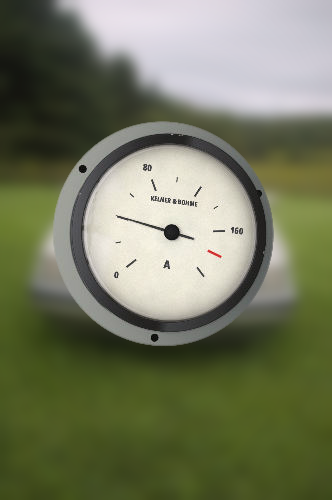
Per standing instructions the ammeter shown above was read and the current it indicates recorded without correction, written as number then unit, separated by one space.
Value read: 40 A
